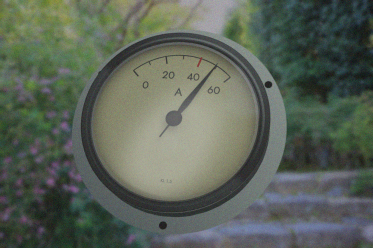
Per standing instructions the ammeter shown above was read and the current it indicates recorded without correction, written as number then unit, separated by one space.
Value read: 50 A
